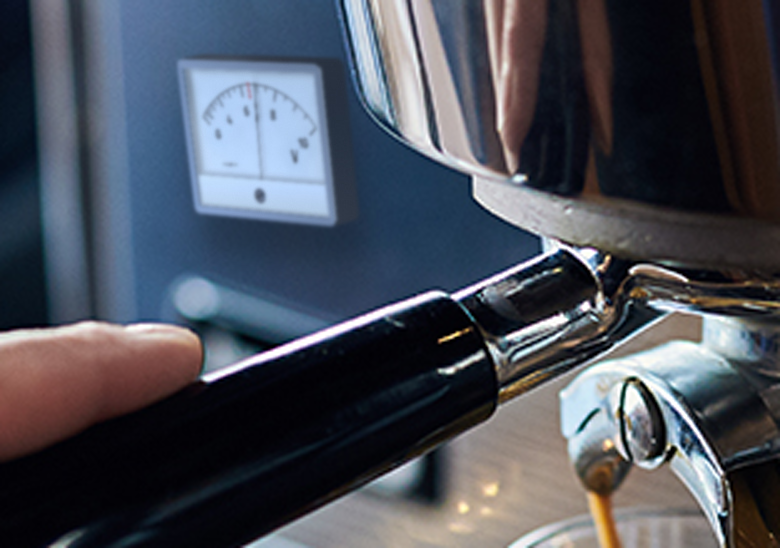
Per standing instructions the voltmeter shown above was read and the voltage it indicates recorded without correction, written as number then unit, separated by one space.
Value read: 7 V
